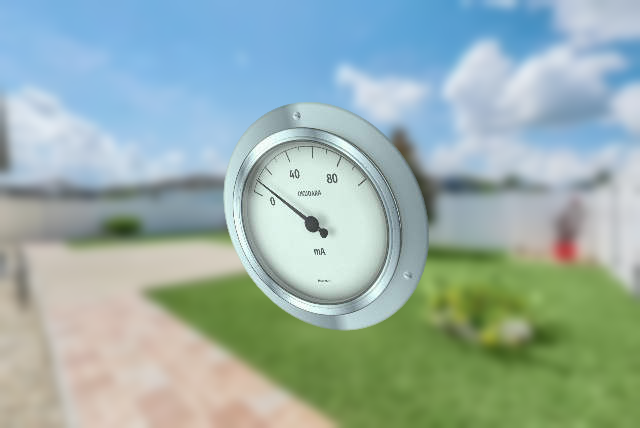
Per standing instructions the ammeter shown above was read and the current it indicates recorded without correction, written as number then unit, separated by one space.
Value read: 10 mA
